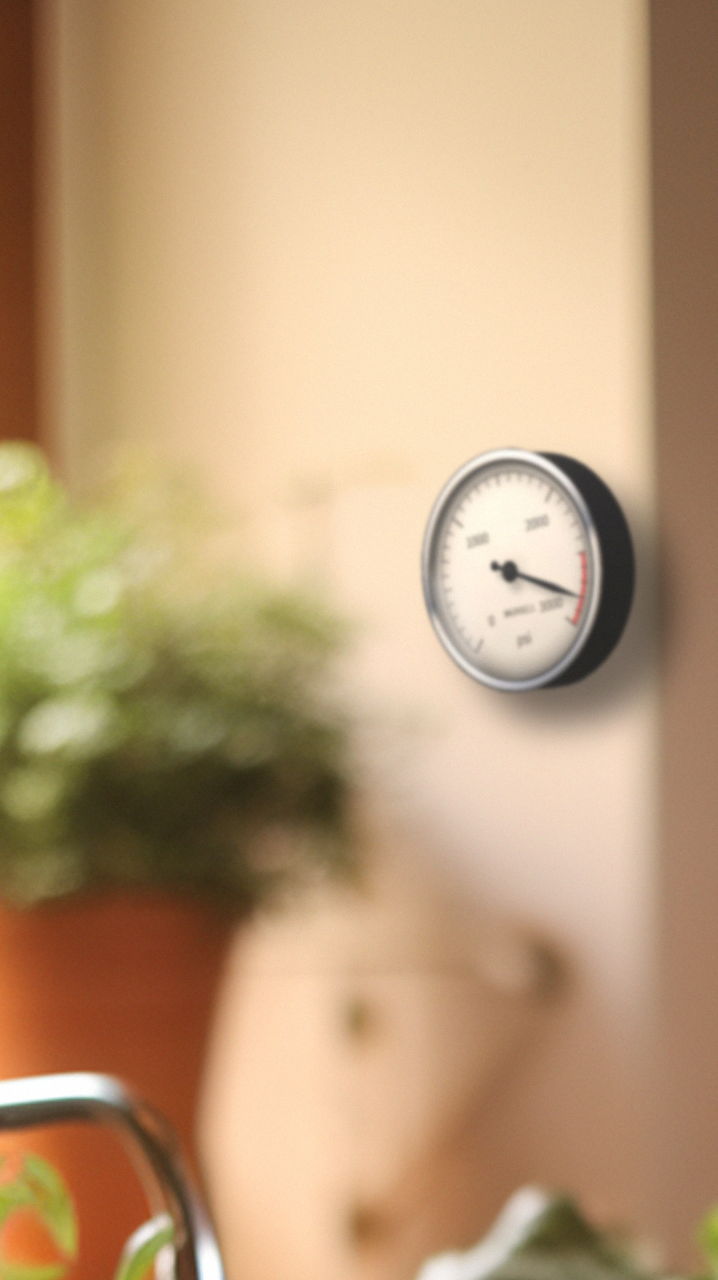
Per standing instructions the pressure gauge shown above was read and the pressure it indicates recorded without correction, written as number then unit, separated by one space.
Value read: 2800 psi
